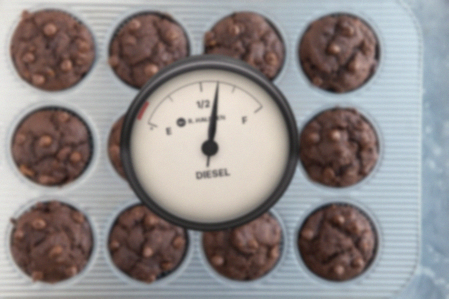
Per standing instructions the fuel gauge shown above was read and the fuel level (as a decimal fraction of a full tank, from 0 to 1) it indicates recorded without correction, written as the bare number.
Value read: 0.625
